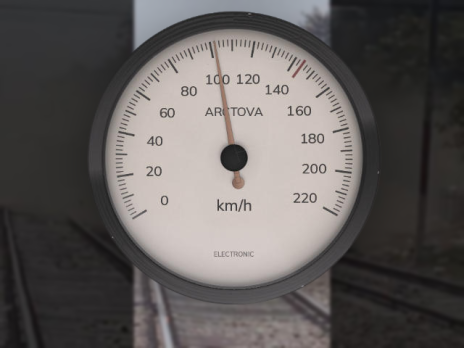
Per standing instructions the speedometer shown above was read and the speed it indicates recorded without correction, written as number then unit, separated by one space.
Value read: 102 km/h
